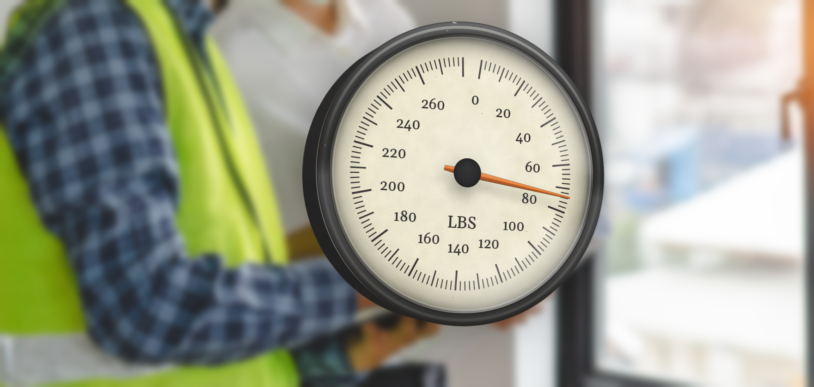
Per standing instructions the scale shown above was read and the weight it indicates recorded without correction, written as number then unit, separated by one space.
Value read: 74 lb
